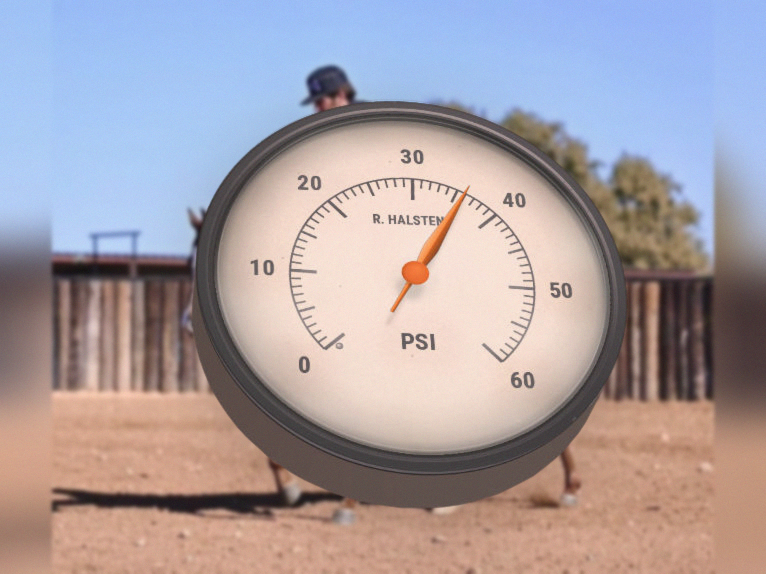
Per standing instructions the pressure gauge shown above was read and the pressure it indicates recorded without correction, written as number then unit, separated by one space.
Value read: 36 psi
